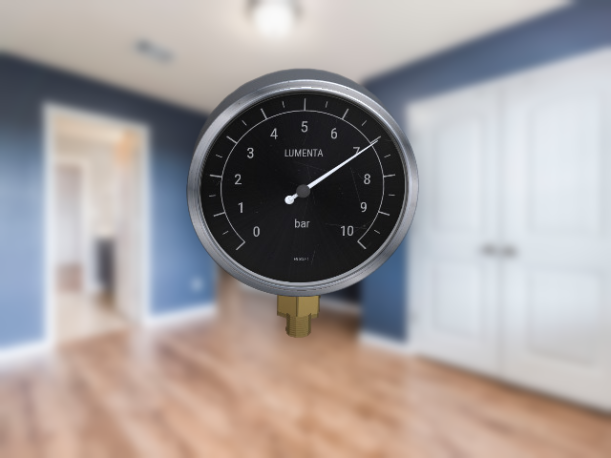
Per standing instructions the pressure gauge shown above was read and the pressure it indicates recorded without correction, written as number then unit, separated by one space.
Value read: 7 bar
